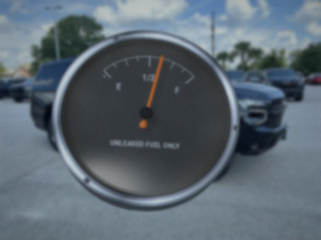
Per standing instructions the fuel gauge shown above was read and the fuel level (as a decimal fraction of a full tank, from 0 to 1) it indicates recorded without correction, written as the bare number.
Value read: 0.625
